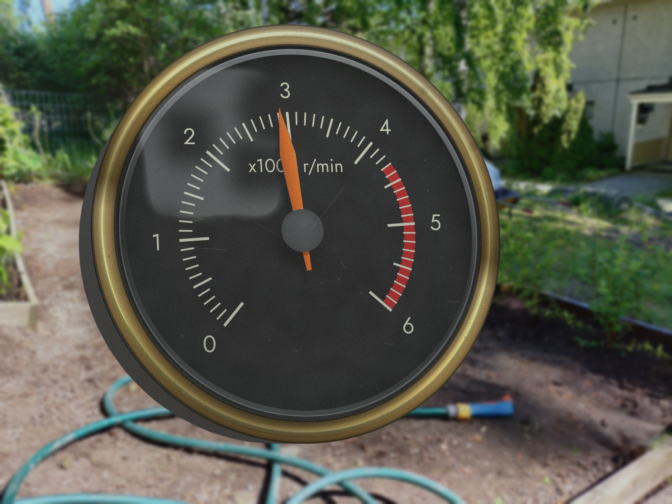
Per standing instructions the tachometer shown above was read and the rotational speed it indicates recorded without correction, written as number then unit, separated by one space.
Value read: 2900 rpm
